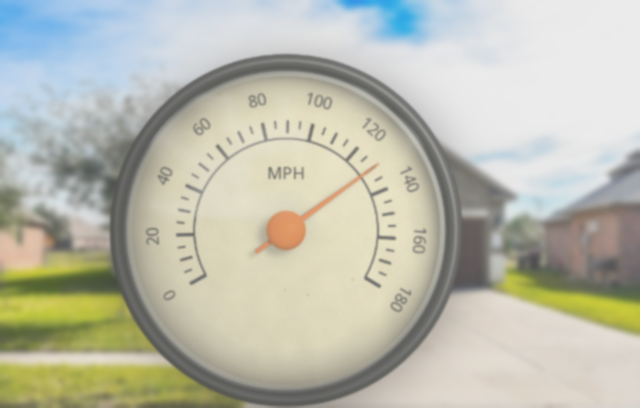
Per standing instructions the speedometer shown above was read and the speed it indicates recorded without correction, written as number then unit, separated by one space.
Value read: 130 mph
